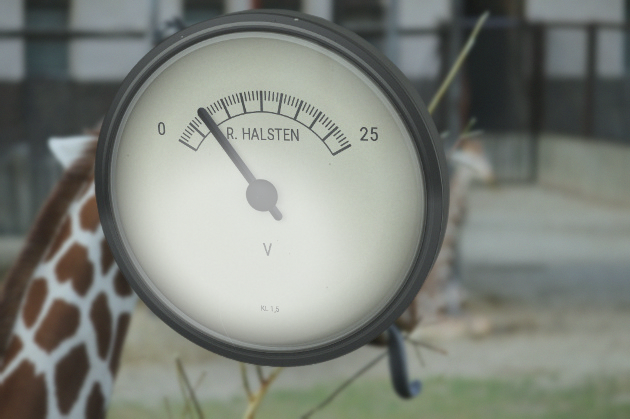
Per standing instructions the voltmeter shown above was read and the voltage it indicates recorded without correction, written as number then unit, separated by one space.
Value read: 5 V
